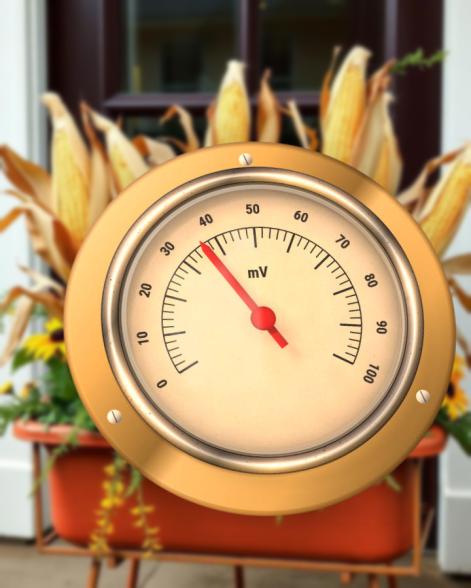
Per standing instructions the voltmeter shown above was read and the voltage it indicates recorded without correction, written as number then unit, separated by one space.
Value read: 36 mV
